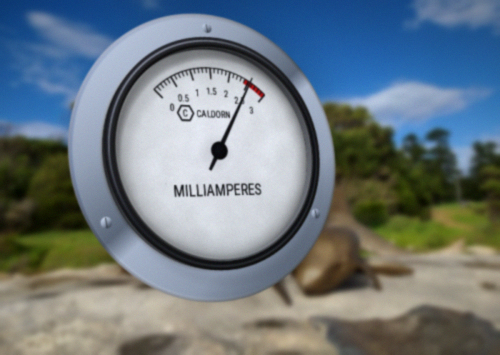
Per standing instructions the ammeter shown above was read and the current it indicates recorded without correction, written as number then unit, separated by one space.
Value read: 2.5 mA
